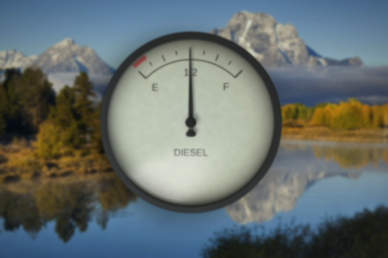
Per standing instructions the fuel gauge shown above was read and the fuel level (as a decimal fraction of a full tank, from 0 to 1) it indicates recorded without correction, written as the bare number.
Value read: 0.5
